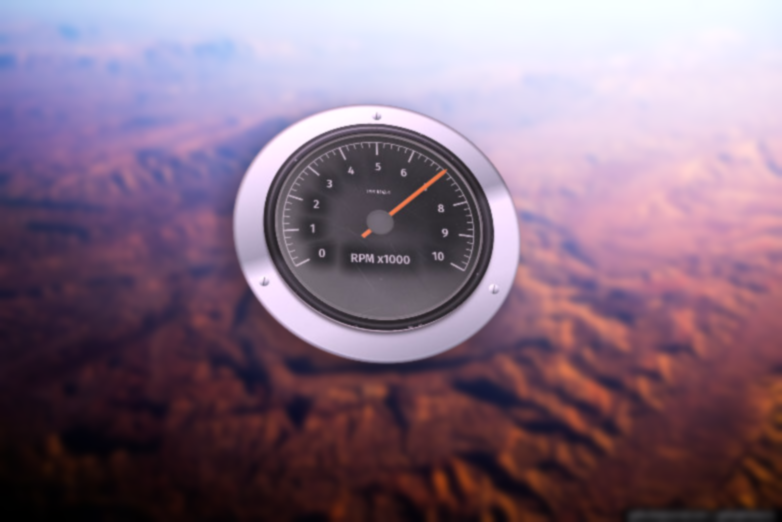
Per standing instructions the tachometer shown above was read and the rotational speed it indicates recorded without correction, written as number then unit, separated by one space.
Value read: 7000 rpm
